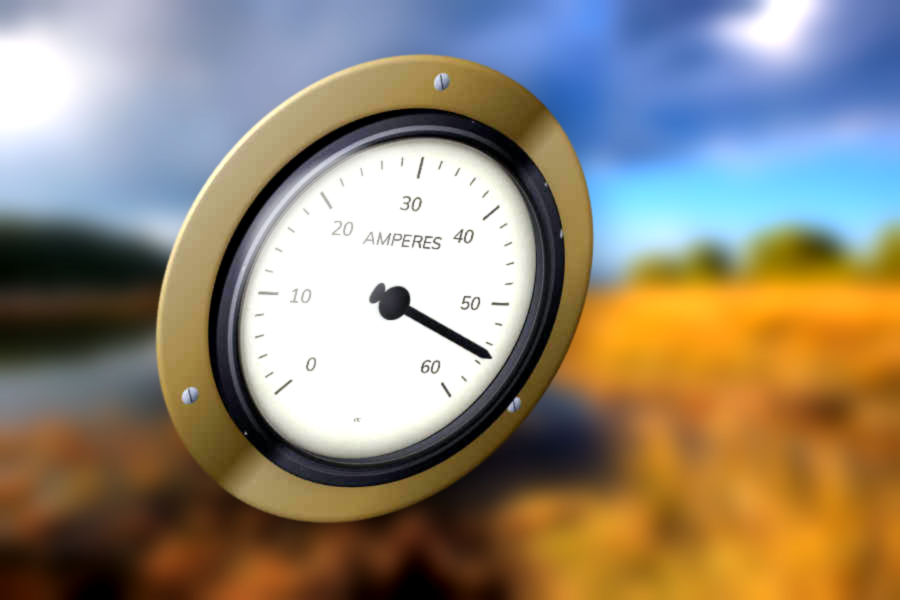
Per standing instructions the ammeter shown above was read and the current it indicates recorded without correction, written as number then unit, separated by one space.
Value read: 55 A
